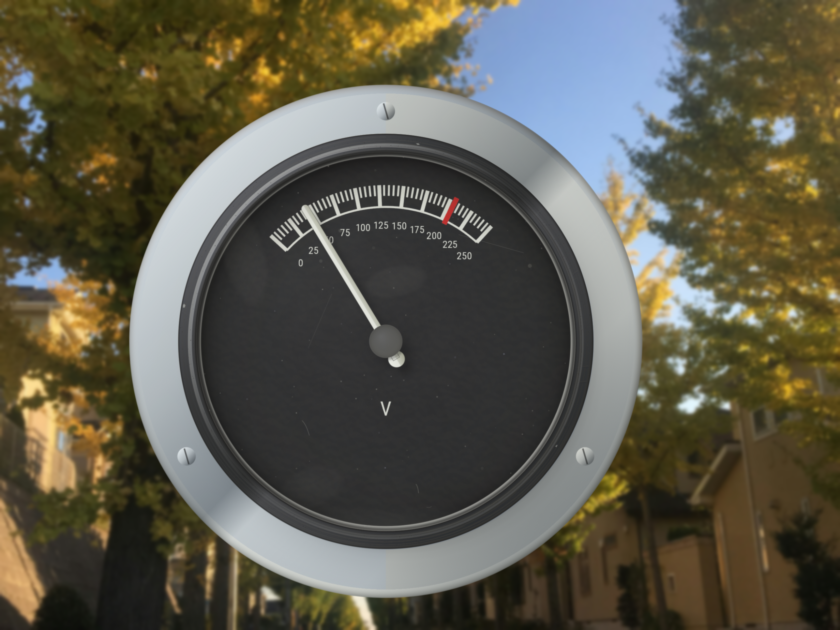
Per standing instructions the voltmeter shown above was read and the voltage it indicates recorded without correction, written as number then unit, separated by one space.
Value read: 45 V
